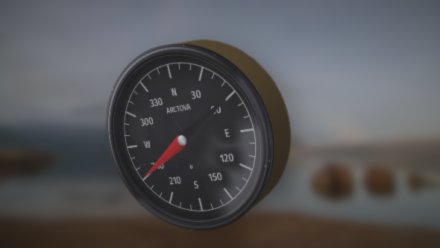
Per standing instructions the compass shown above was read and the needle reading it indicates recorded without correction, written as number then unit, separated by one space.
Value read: 240 °
